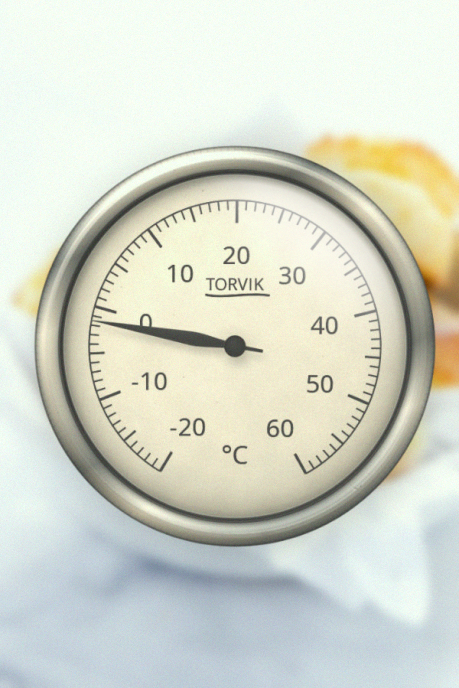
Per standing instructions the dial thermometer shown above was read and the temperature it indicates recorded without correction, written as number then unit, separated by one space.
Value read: -1.5 °C
